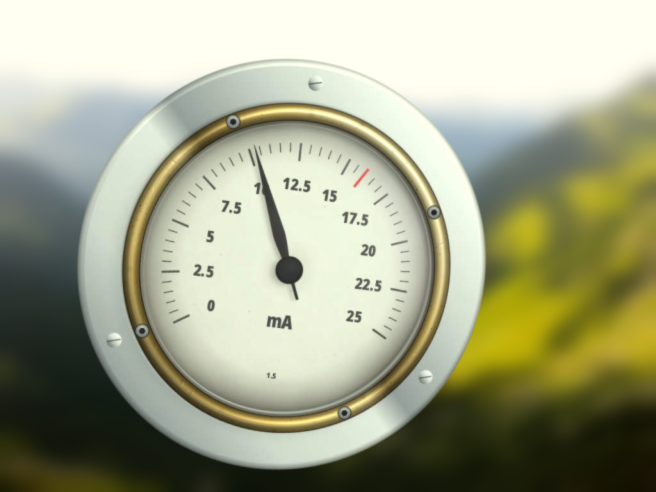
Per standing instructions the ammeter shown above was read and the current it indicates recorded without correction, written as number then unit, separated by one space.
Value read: 10.25 mA
